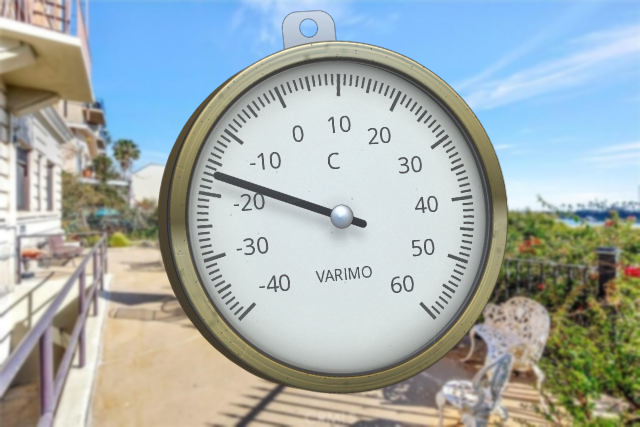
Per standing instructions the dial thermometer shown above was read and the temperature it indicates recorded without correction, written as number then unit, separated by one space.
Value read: -17 °C
